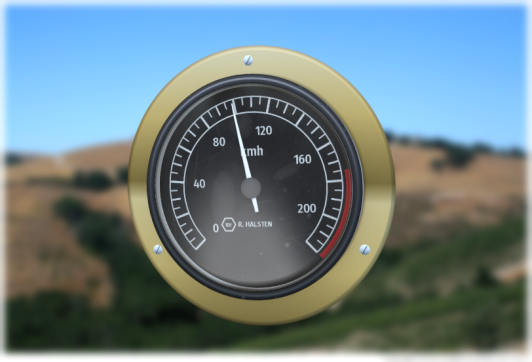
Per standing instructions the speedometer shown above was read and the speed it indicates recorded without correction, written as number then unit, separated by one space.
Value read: 100 km/h
